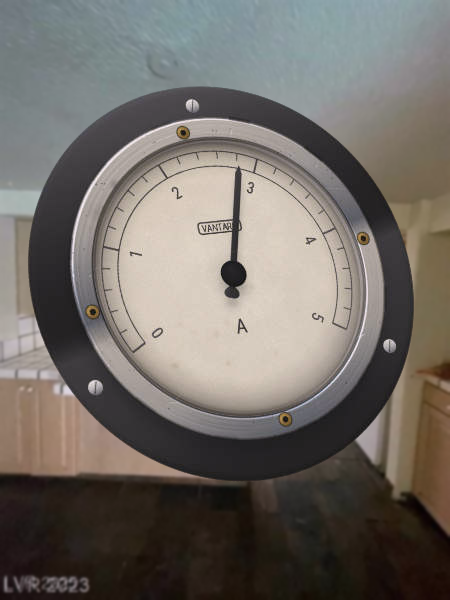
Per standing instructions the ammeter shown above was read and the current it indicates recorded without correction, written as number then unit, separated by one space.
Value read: 2.8 A
